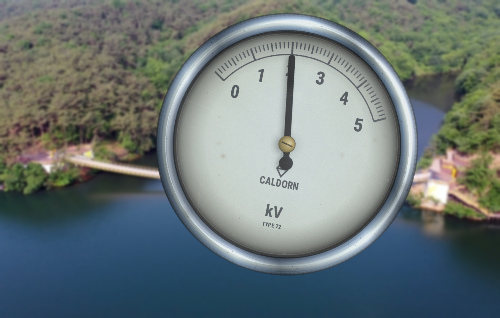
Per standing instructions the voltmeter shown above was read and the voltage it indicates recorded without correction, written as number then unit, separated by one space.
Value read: 2 kV
